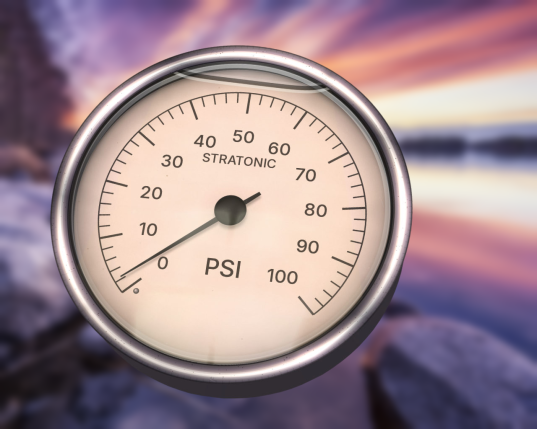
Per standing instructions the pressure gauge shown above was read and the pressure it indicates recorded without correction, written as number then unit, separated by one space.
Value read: 2 psi
